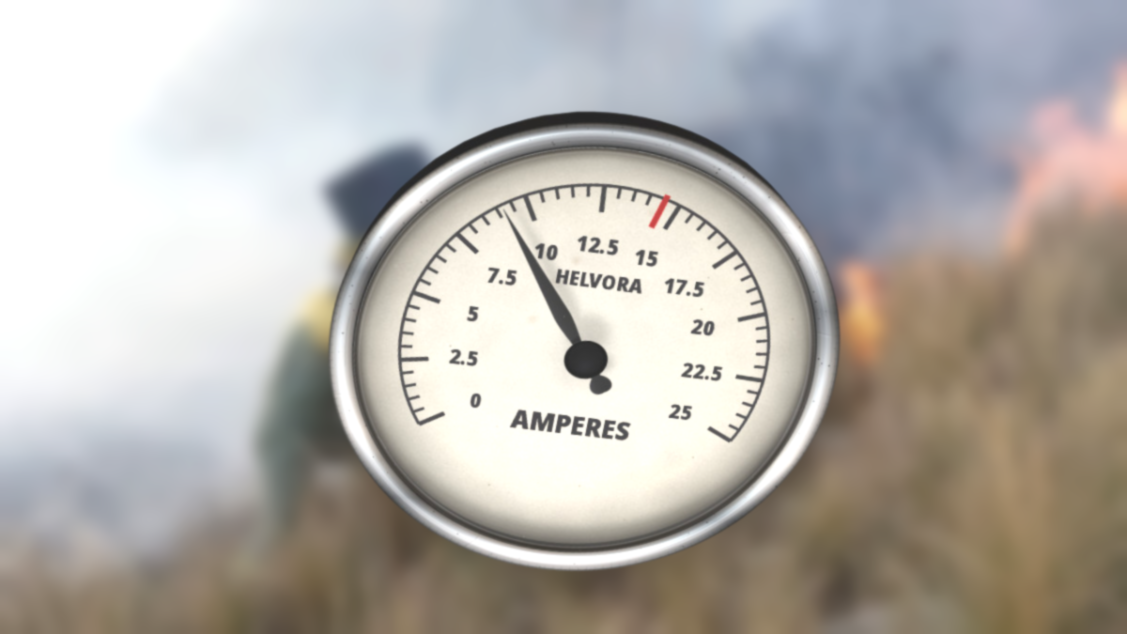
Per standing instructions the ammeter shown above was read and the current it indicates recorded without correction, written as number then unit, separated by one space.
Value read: 9.25 A
